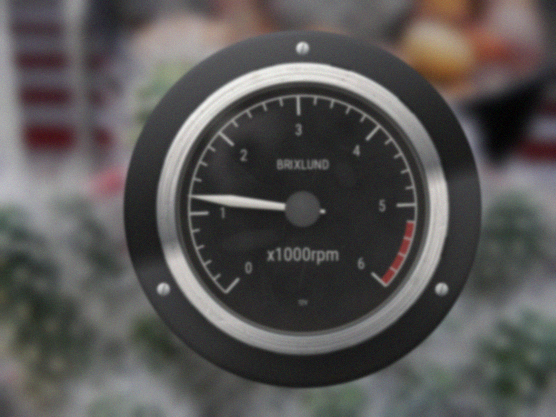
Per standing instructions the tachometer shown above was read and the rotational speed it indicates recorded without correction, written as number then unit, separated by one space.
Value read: 1200 rpm
